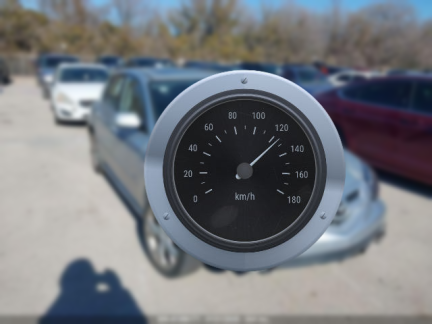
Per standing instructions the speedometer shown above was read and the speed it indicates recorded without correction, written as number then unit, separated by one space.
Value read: 125 km/h
